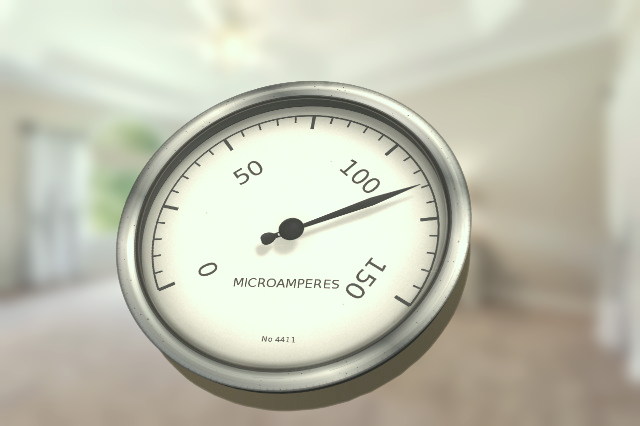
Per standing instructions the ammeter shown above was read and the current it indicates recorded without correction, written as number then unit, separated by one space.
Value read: 115 µA
